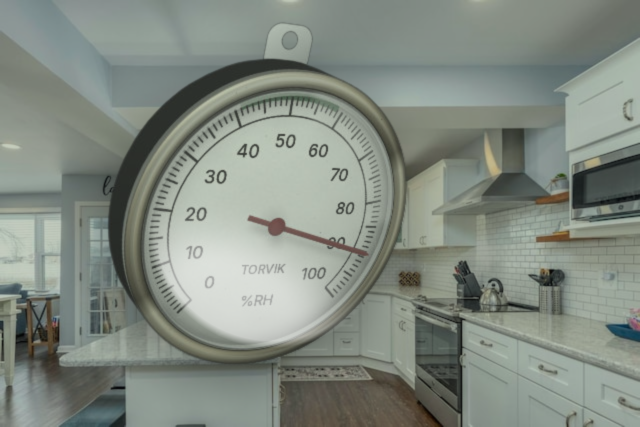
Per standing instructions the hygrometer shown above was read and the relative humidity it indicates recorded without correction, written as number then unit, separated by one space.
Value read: 90 %
